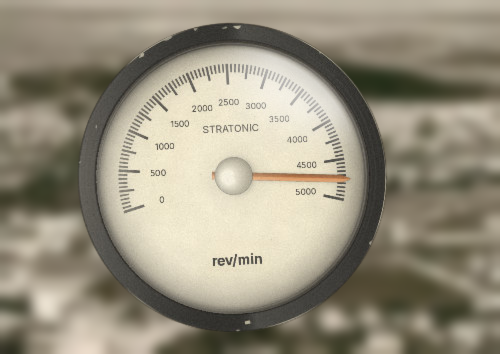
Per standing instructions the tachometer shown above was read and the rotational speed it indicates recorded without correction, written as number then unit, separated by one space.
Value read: 4750 rpm
